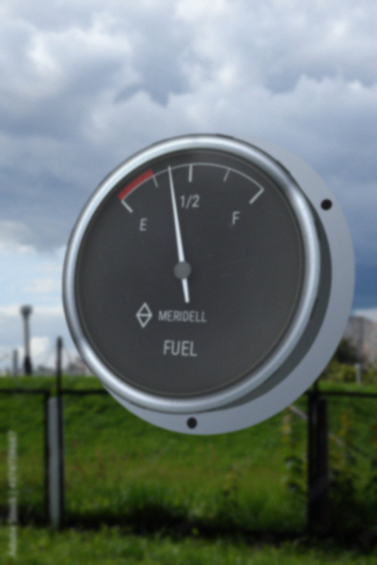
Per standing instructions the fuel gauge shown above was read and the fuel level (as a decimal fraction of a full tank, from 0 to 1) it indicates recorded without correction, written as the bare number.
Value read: 0.375
